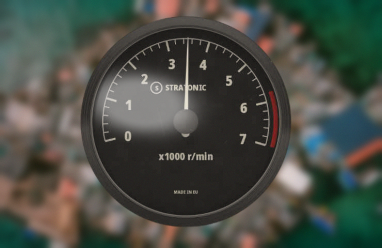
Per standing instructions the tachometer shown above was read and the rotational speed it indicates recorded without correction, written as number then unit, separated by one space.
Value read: 3500 rpm
